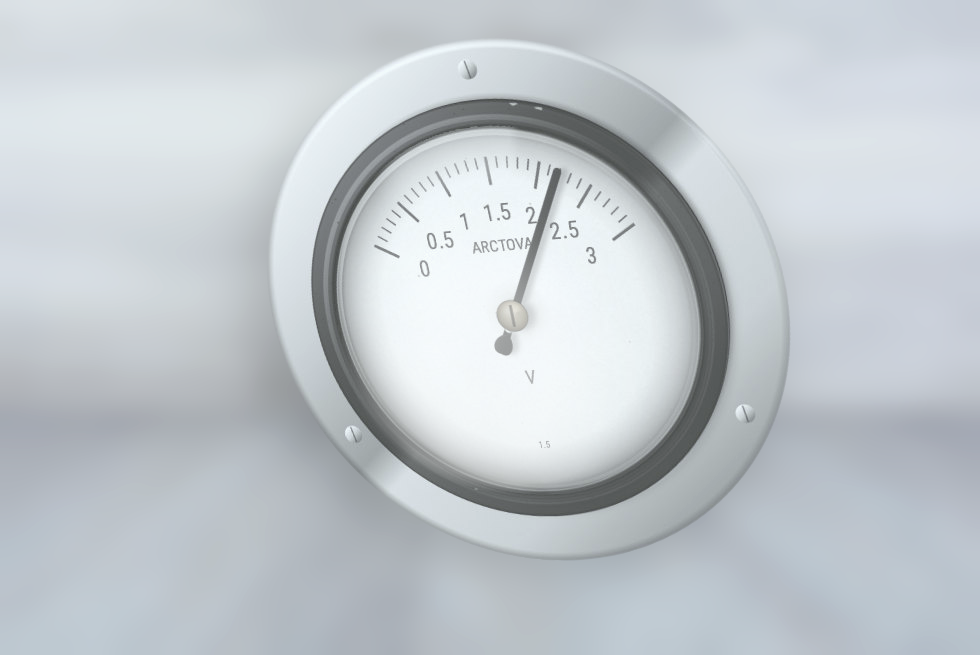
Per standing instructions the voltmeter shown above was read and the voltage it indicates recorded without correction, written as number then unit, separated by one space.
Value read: 2.2 V
